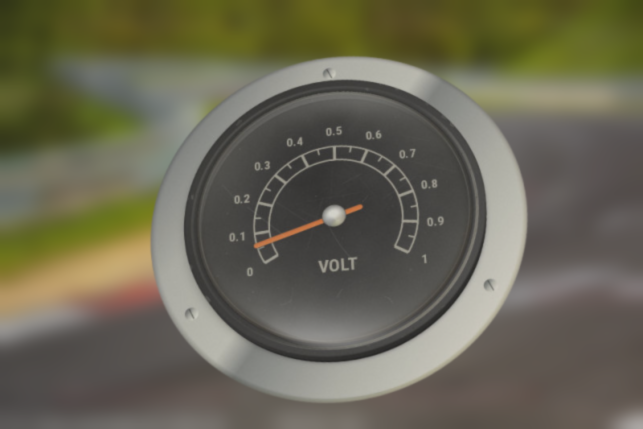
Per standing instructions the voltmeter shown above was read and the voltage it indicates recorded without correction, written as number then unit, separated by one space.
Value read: 0.05 V
